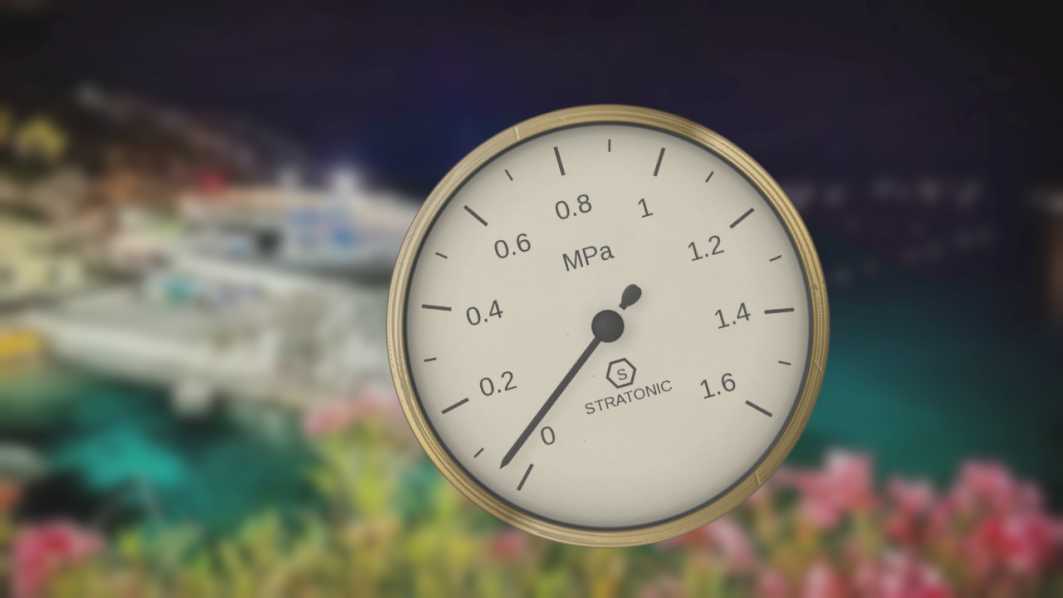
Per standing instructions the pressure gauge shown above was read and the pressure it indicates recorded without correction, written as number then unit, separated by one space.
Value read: 0.05 MPa
